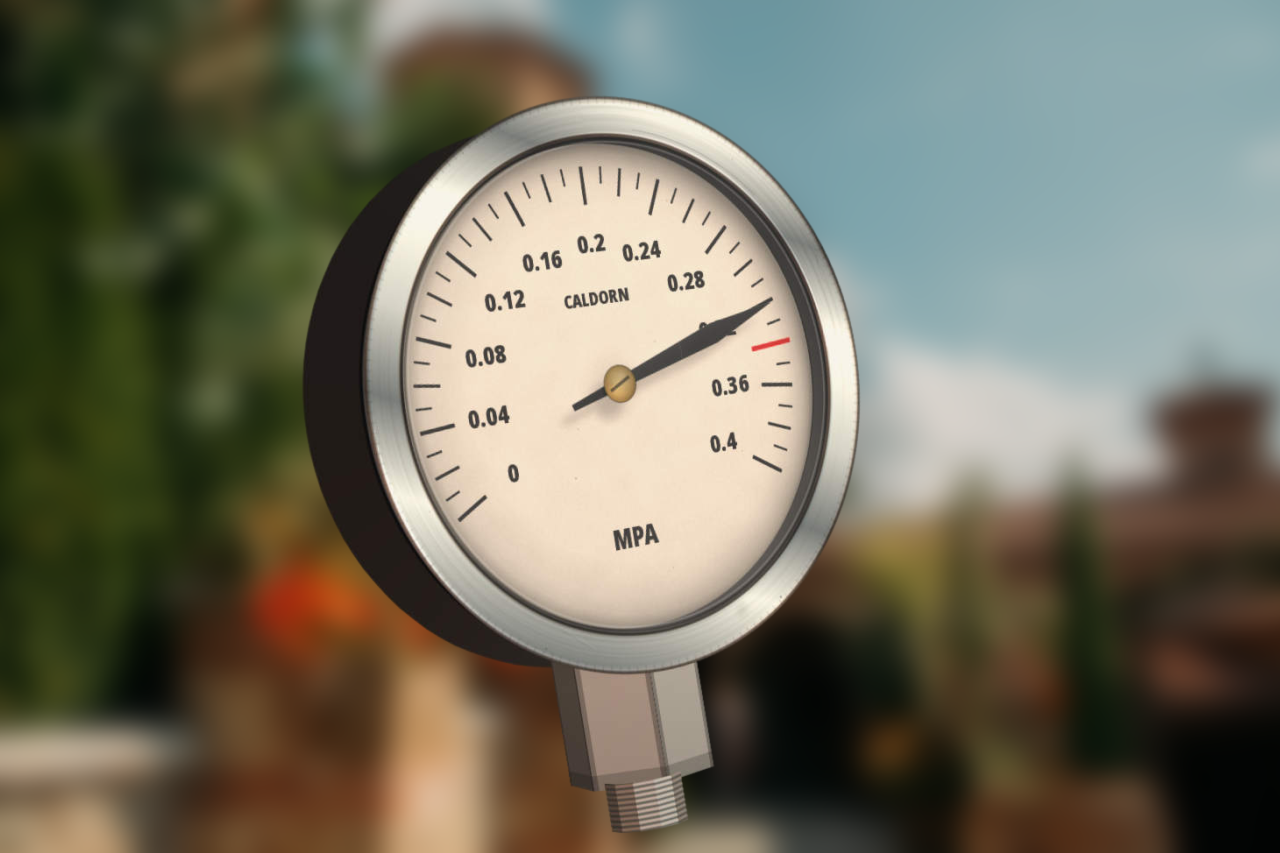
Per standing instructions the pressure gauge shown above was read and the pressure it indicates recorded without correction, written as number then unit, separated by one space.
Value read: 0.32 MPa
